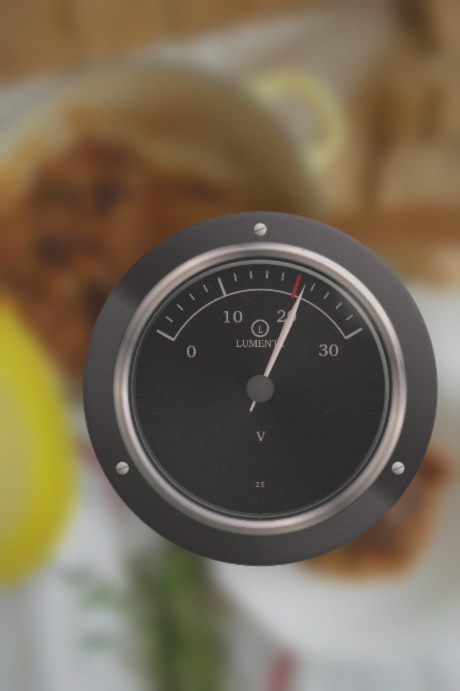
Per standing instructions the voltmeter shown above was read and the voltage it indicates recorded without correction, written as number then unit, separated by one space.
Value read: 21 V
